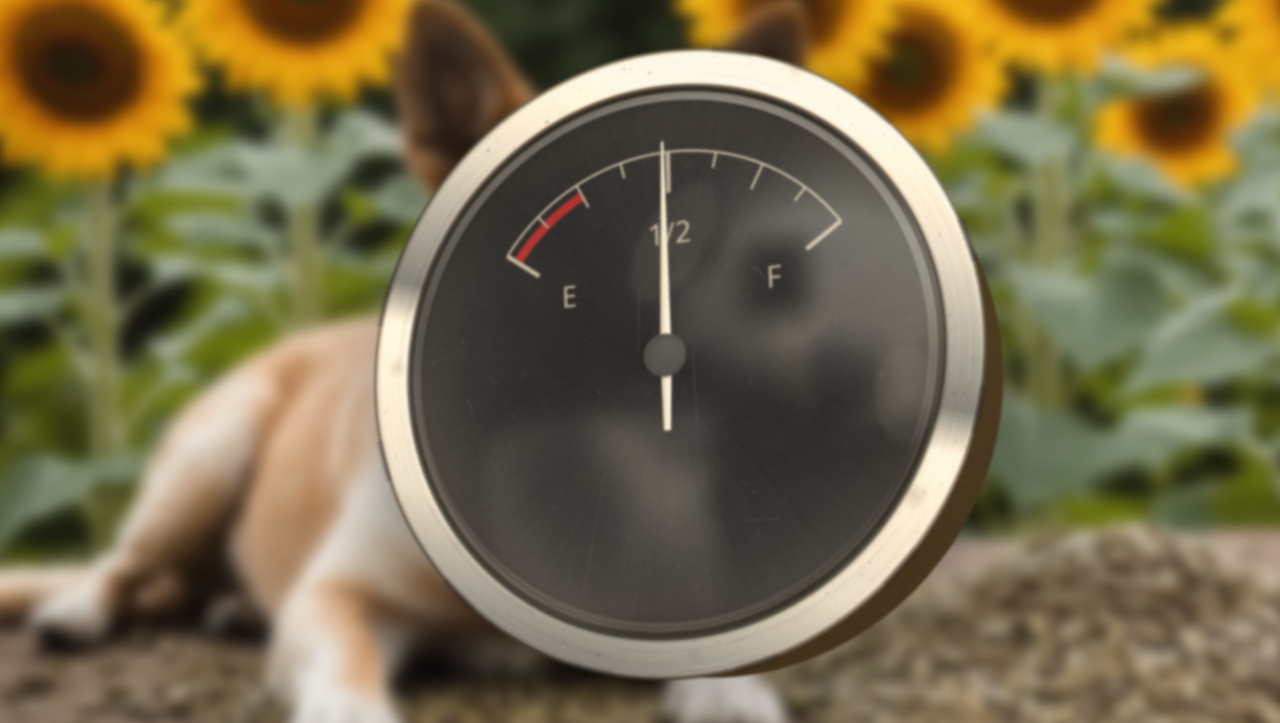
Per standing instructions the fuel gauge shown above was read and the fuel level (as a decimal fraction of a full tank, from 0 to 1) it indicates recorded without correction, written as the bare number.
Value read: 0.5
